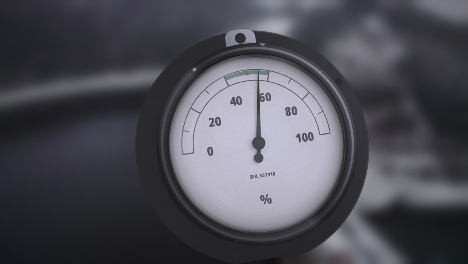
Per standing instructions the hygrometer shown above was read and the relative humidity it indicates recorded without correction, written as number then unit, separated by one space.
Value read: 55 %
